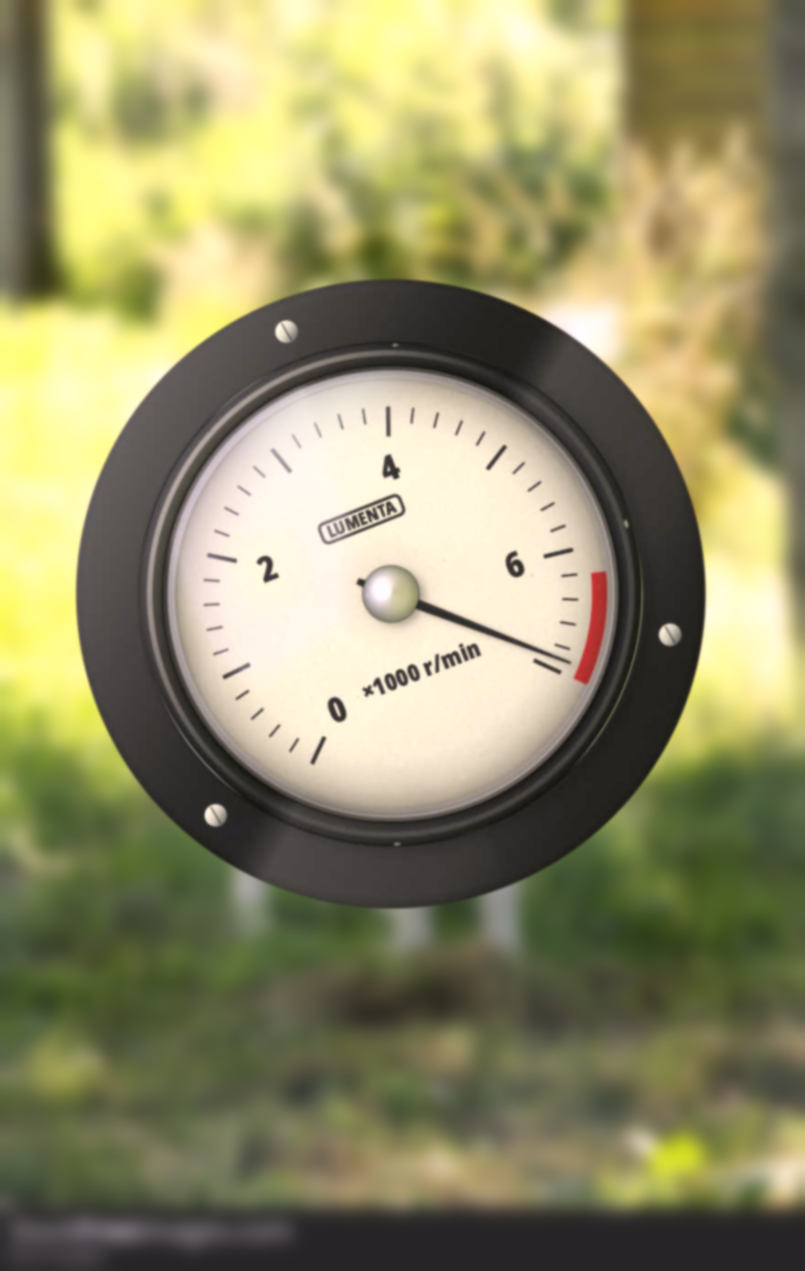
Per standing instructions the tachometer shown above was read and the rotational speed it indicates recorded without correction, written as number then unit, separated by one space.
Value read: 6900 rpm
